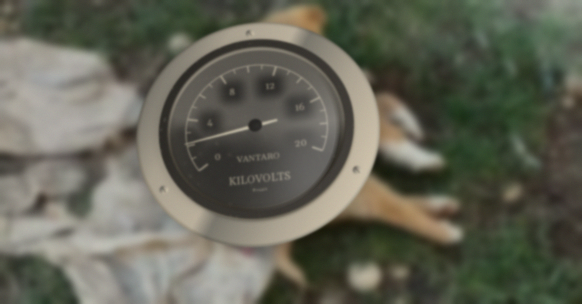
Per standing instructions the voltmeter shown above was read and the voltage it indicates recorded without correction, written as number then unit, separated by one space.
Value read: 2 kV
